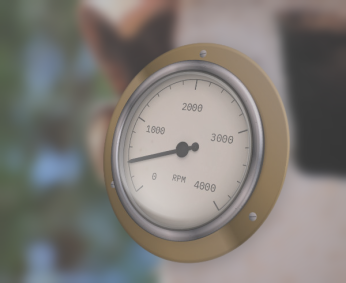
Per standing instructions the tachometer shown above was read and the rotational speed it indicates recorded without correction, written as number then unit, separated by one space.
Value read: 400 rpm
